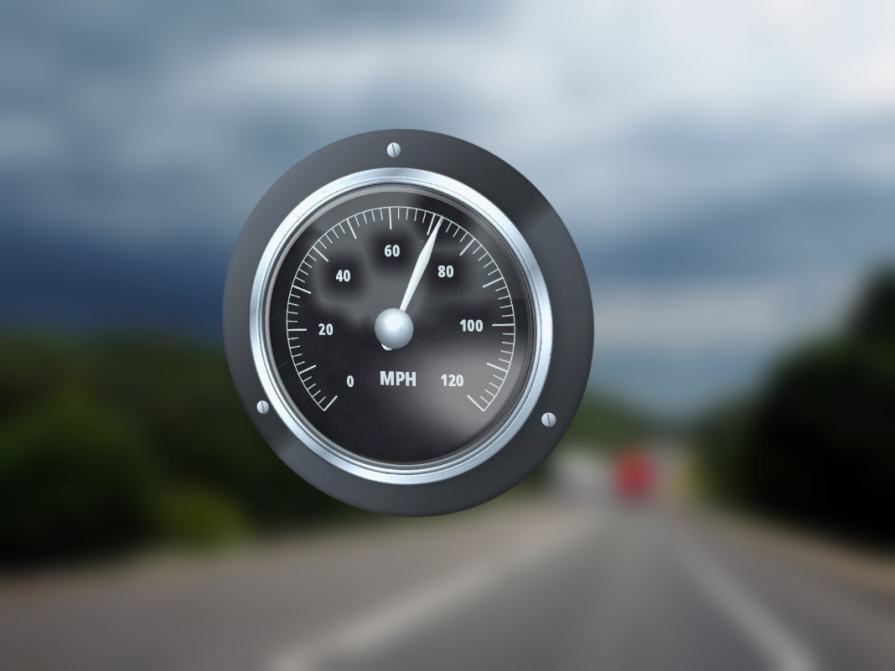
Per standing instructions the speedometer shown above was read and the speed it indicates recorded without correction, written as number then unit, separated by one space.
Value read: 72 mph
